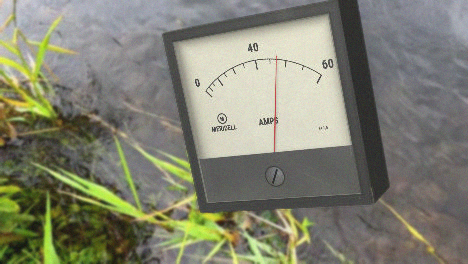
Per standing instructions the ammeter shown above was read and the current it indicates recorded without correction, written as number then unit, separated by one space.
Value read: 47.5 A
